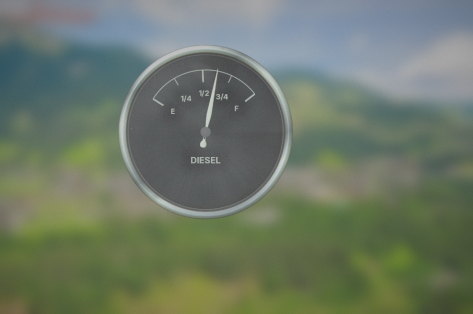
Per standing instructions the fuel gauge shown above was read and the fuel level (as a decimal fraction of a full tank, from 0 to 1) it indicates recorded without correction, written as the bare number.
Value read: 0.625
